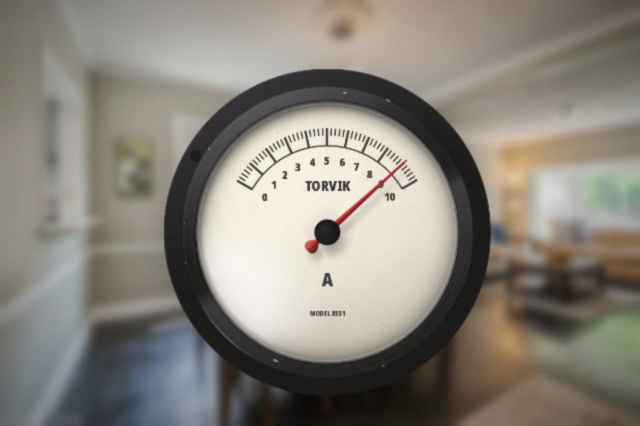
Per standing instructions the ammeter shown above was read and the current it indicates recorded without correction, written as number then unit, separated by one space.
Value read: 9 A
